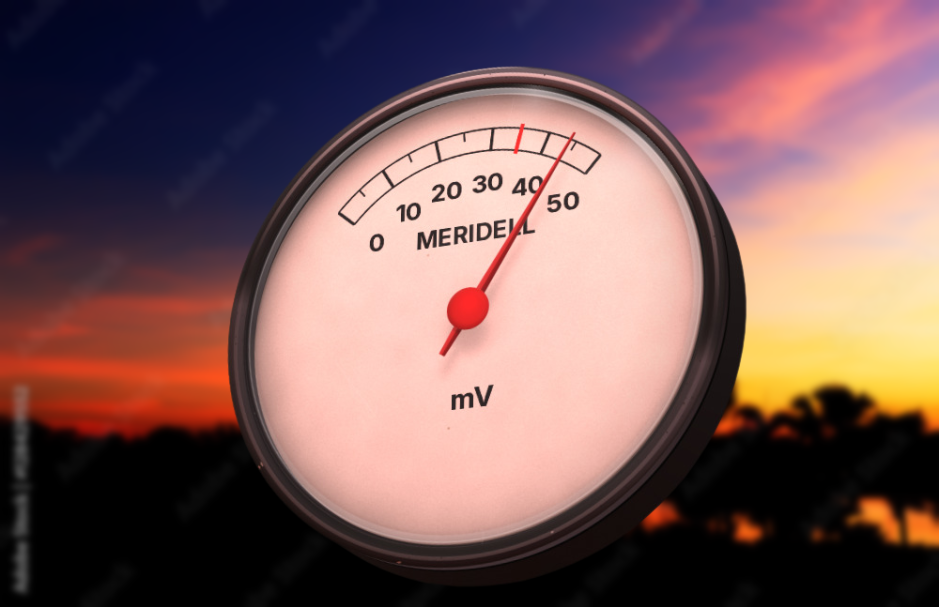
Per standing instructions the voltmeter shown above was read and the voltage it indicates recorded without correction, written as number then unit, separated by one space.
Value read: 45 mV
